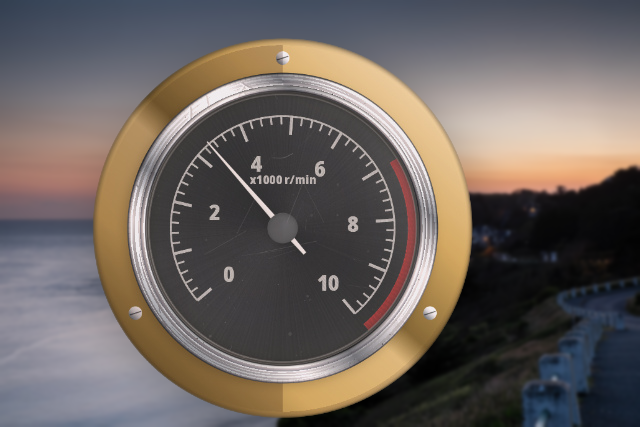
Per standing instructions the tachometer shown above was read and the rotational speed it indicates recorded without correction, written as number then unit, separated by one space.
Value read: 3300 rpm
